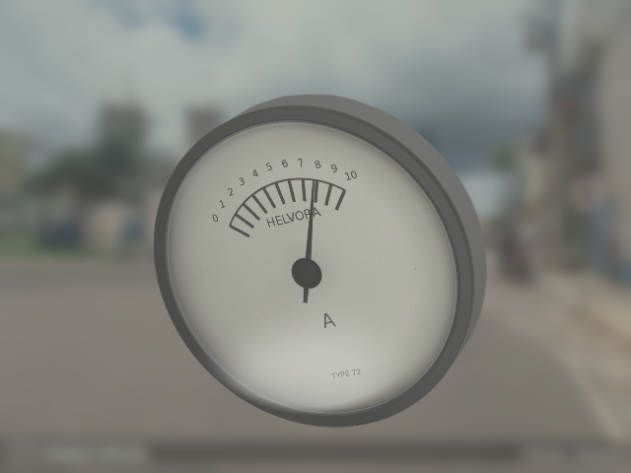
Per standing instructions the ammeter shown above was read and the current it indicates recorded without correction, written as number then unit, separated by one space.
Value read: 8 A
